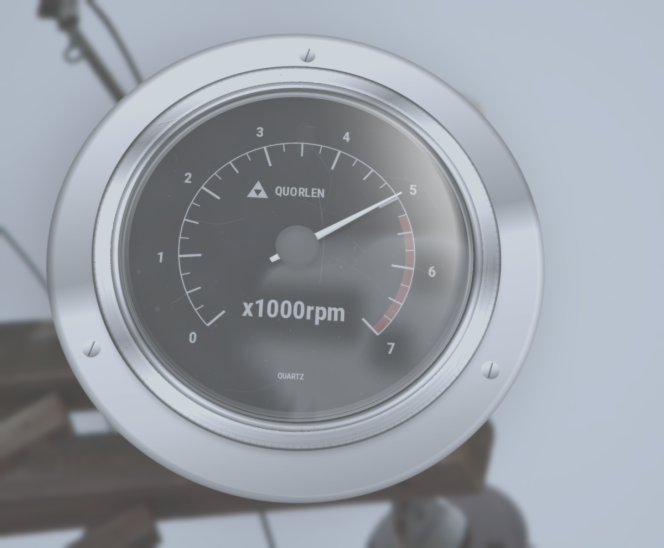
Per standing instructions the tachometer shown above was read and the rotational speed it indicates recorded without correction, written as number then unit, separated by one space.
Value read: 5000 rpm
